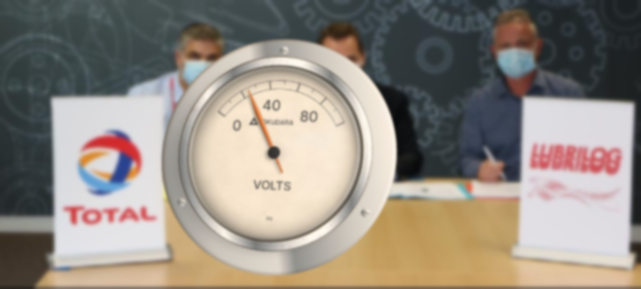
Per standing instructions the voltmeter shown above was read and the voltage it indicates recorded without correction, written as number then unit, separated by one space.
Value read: 25 V
